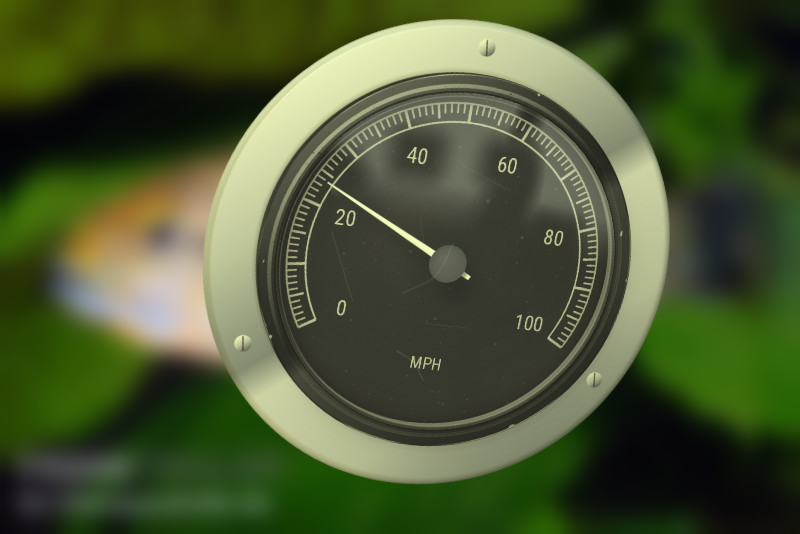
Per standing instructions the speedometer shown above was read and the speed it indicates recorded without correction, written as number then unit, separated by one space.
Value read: 24 mph
